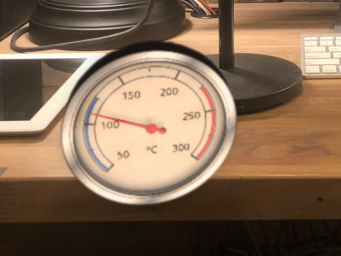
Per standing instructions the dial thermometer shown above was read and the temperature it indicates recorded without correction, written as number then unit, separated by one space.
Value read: 112.5 °C
